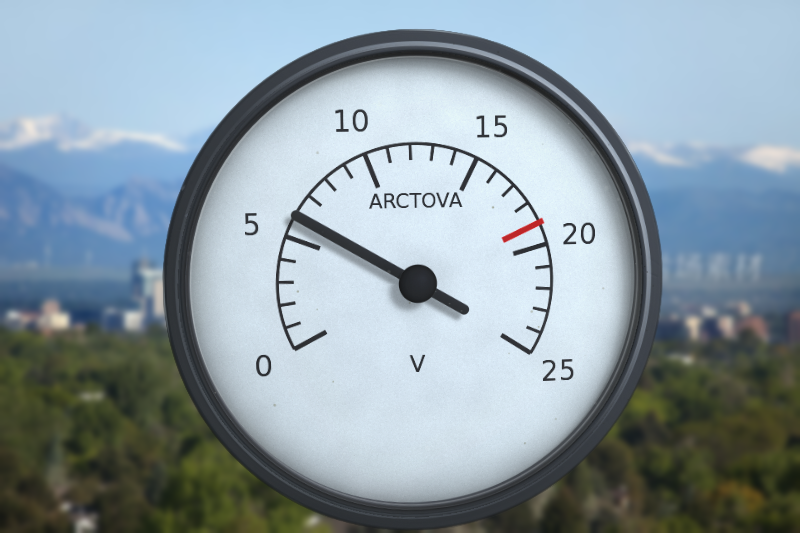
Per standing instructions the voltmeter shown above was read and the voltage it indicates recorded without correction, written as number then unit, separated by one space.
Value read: 6 V
